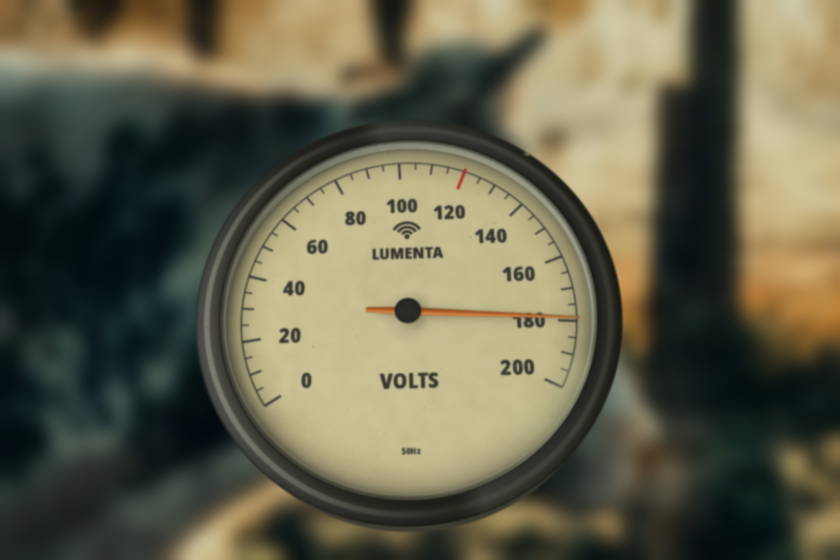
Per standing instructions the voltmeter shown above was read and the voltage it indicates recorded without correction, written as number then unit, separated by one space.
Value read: 180 V
